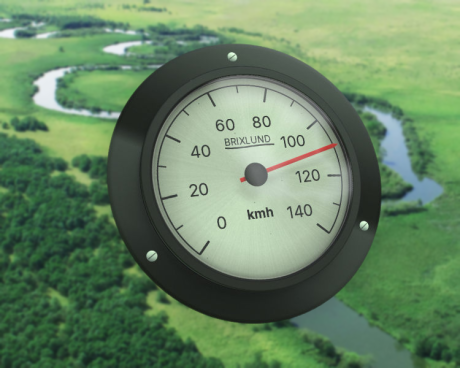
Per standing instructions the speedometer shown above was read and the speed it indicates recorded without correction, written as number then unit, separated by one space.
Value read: 110 km/h
